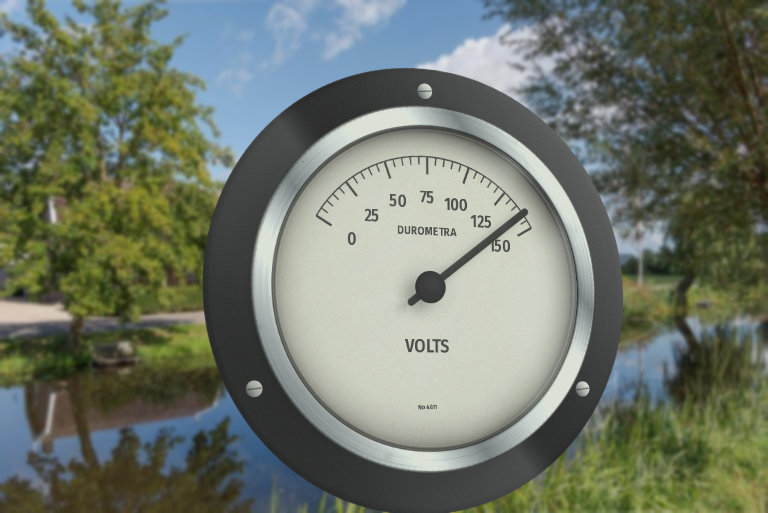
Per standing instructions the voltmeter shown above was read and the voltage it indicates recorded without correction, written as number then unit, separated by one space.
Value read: 140 V
